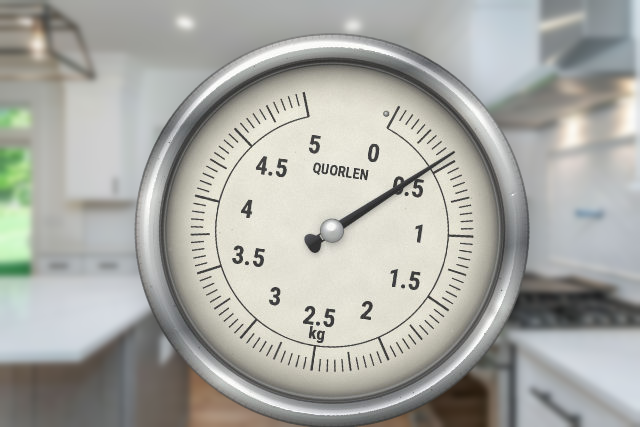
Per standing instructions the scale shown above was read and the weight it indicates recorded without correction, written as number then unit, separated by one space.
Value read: 0.45 kg
